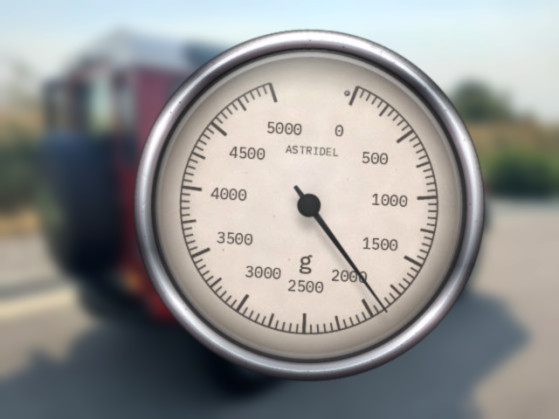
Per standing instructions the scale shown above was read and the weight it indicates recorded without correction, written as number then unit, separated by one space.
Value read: 1900 g
